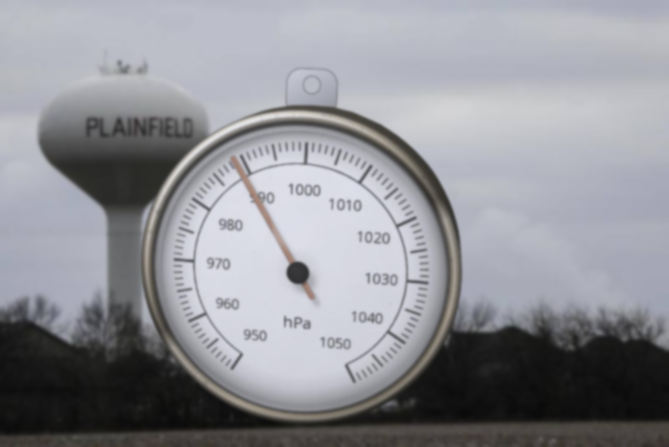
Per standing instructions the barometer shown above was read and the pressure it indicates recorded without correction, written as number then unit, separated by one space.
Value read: 989 hPa
